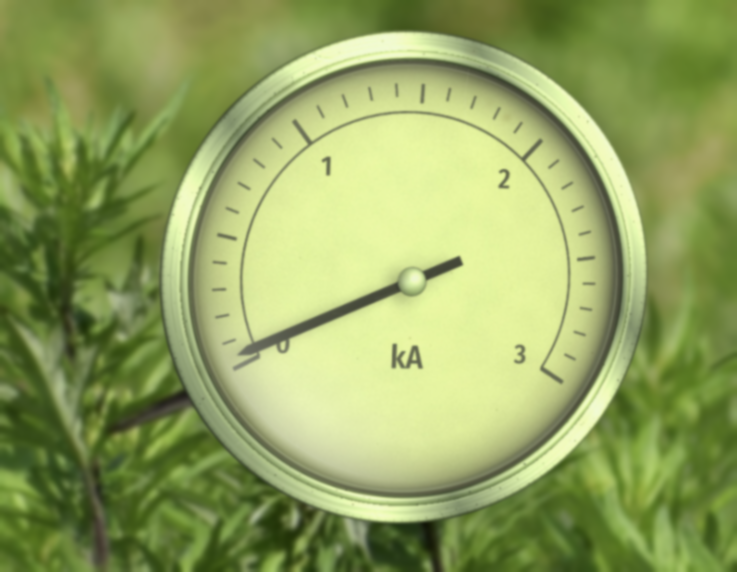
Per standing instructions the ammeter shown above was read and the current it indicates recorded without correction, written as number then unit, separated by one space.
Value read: 0.05 kA
